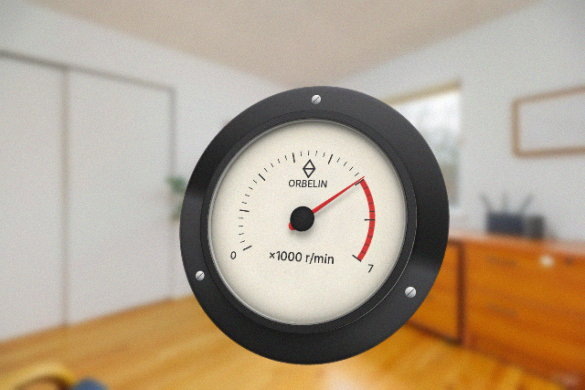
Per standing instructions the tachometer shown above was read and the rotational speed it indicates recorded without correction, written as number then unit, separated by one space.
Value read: 5000 rpm
